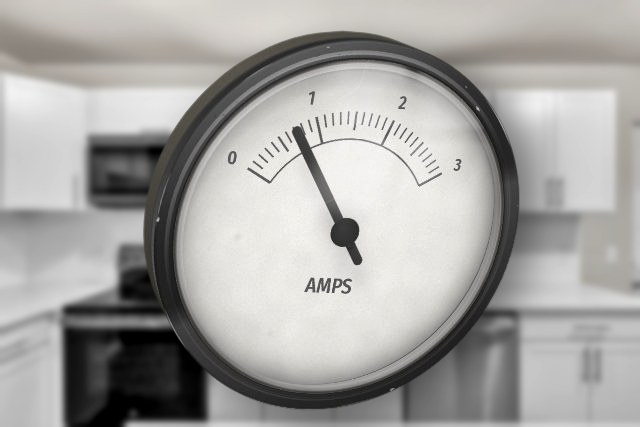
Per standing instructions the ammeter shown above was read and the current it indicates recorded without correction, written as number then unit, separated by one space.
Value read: 0.7 A
